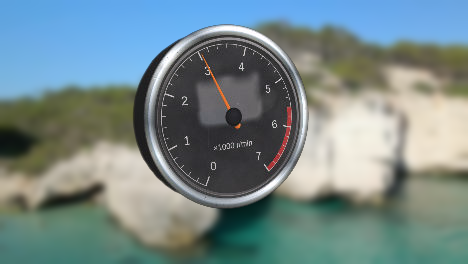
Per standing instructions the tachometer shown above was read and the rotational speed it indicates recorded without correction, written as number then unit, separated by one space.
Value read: 3000 rpm
